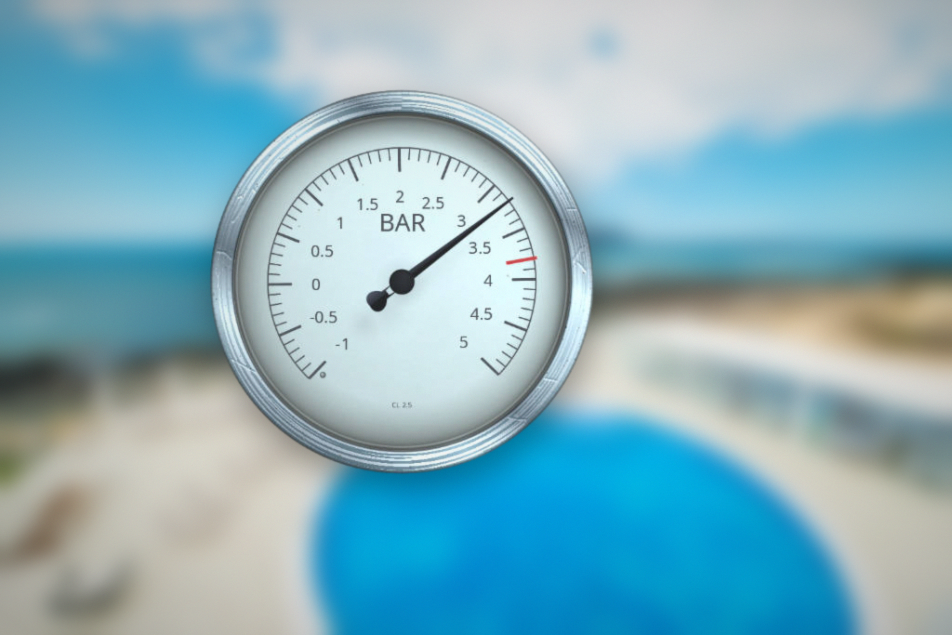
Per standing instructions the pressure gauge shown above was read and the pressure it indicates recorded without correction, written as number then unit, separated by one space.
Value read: 3.2 bar
